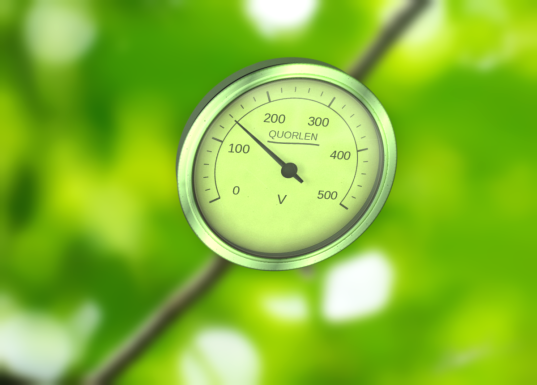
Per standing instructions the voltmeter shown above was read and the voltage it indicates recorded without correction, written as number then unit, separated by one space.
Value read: 140 V
